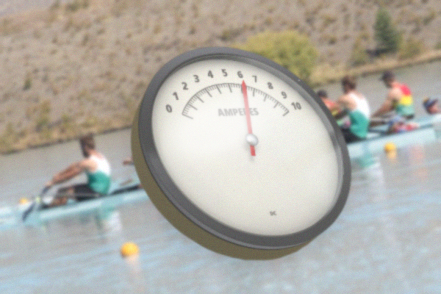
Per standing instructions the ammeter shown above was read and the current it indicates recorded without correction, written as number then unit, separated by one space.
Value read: 6 A
